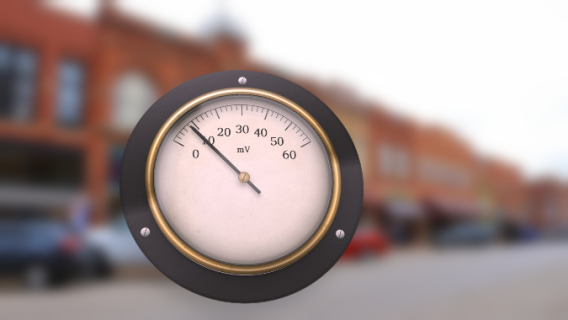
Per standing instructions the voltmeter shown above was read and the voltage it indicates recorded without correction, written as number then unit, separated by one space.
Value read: 8 mV
